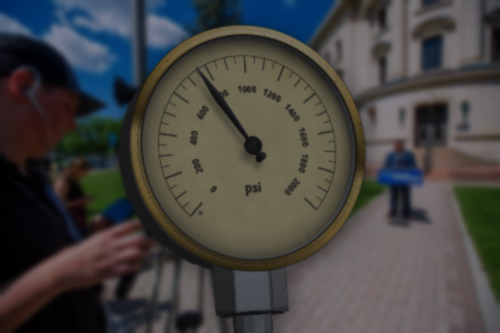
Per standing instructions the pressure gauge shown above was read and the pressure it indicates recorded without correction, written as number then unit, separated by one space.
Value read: 750 psi
